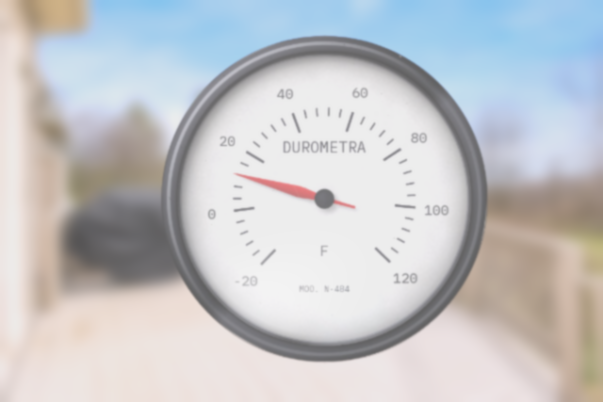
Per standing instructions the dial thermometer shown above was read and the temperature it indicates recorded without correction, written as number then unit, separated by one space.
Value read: 12 °F
